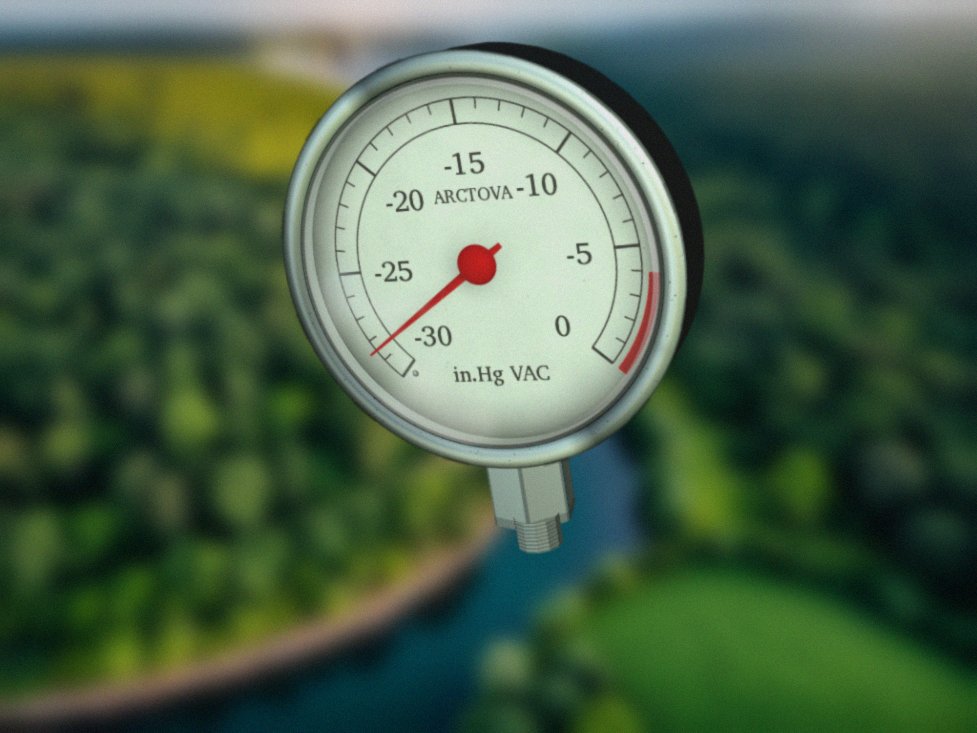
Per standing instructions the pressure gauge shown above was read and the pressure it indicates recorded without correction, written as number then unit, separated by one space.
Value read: -28.5 inHg
